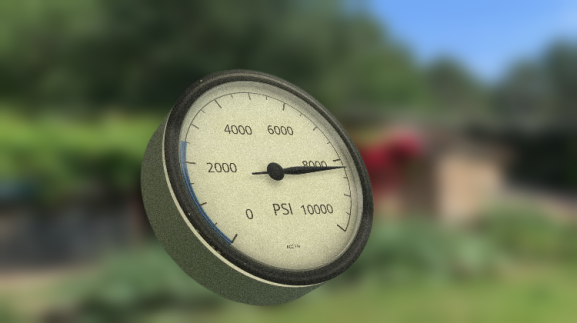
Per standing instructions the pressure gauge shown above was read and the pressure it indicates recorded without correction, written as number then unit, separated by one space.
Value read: 8250 psi
